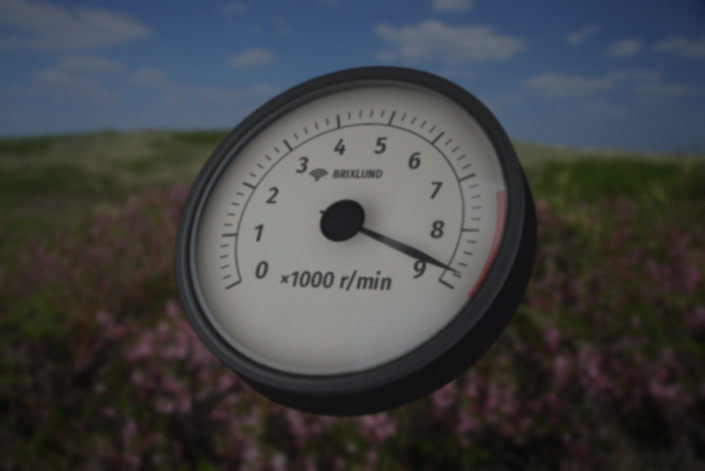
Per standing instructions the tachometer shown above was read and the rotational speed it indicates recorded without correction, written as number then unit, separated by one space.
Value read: 8800 rpm
